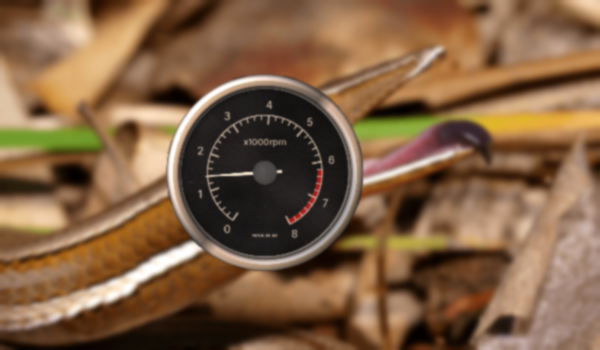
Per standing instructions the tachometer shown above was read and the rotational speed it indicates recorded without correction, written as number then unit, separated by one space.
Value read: 1400 rpm
